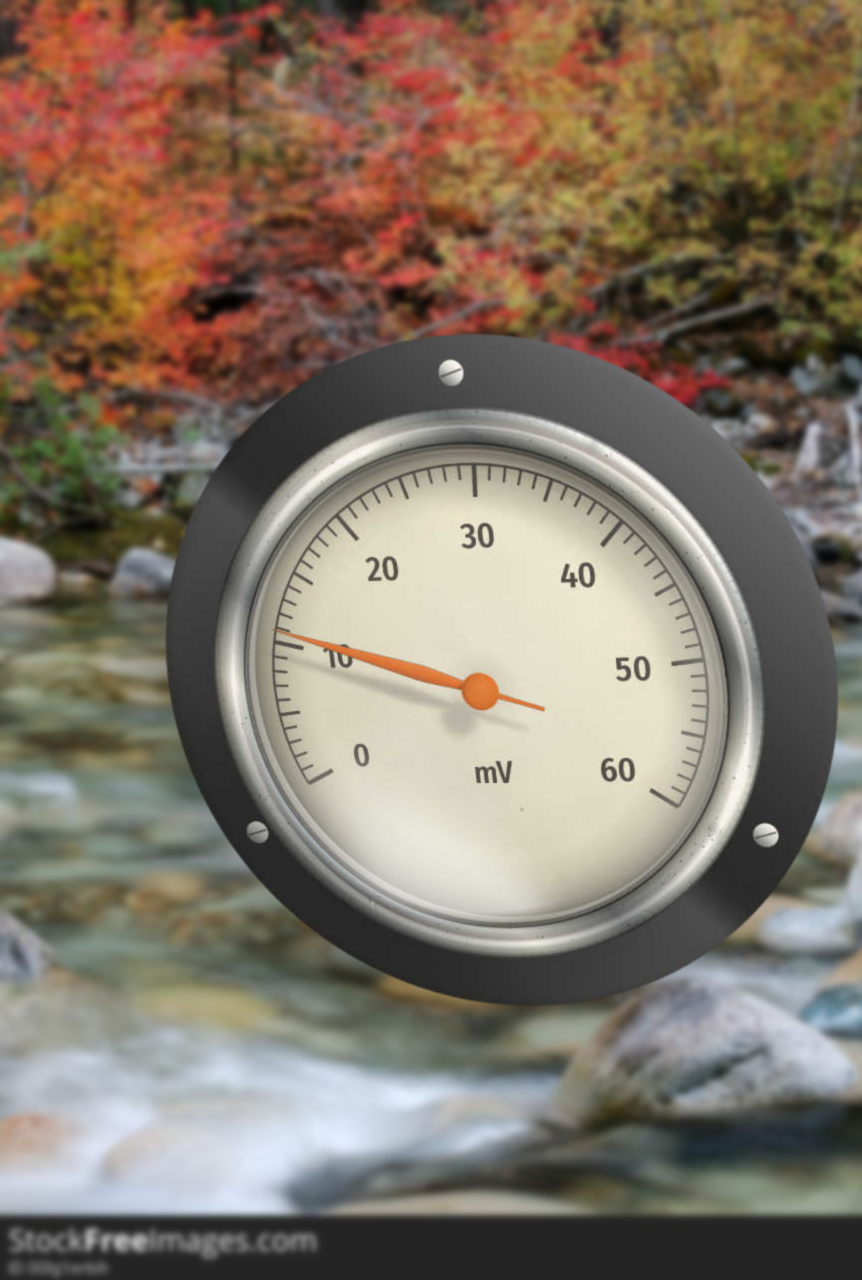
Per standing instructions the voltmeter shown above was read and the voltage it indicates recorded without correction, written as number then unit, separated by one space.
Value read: 11 mV
